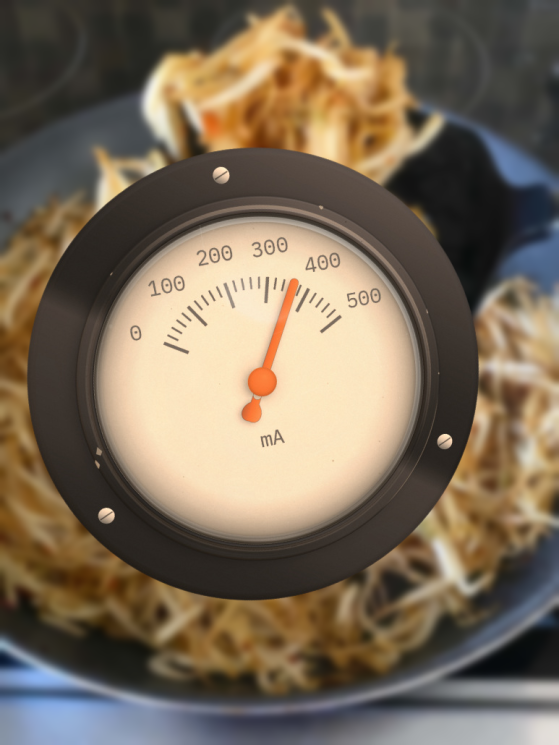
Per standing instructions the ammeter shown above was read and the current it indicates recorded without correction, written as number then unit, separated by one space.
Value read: 360 mA
